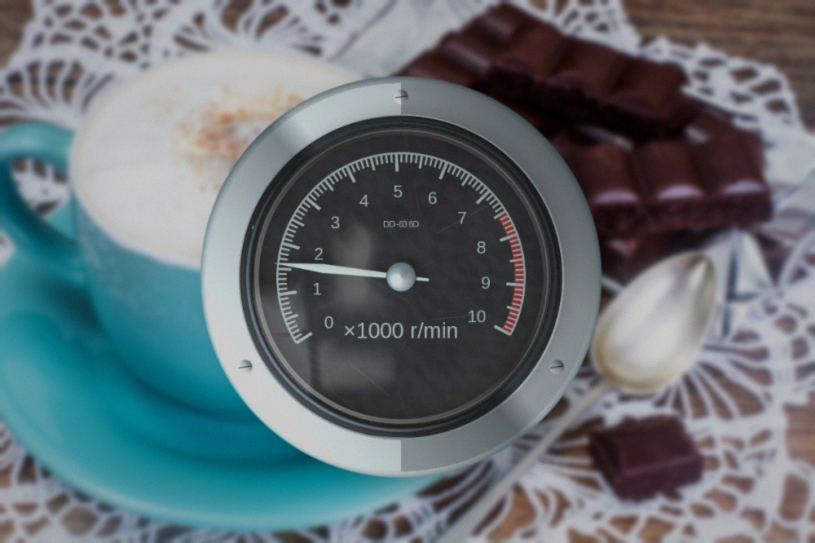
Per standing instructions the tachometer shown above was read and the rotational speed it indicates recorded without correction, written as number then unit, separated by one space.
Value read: 1600 rpm
